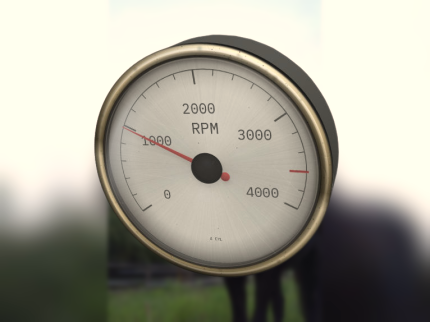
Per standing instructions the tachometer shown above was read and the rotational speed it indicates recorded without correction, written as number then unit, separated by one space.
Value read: 1000 rpm
